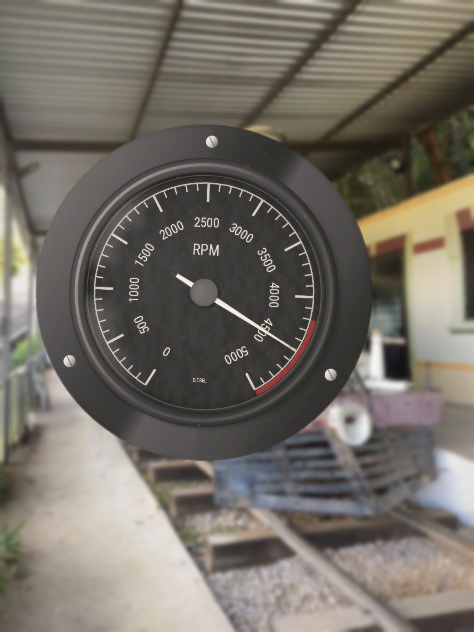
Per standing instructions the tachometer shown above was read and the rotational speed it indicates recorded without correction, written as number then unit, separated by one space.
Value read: 4500 rpm
